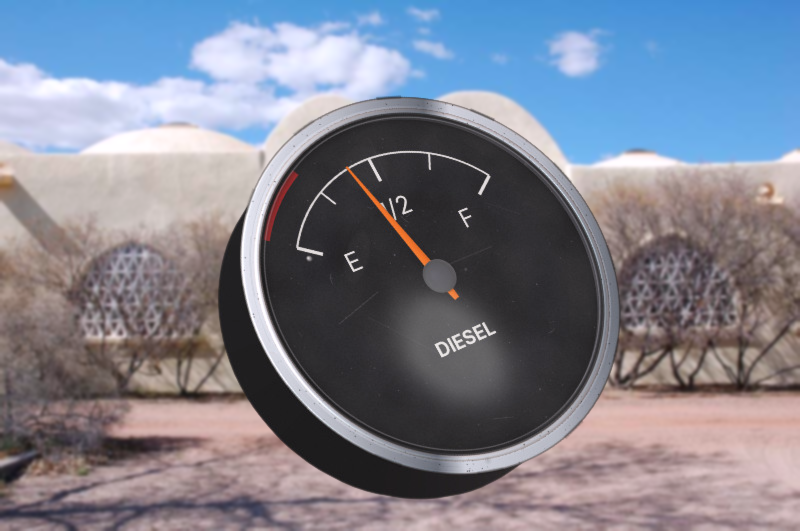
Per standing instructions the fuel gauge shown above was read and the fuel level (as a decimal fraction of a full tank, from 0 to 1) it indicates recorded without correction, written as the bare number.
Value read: 0.375
